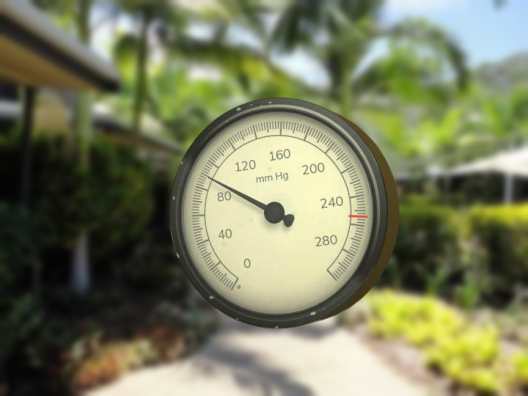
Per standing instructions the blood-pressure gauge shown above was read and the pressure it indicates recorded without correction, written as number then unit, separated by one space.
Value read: 90 mmHg
